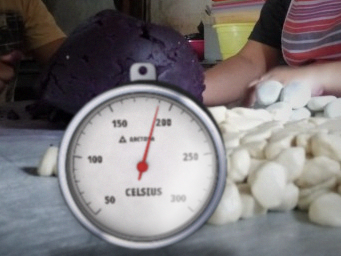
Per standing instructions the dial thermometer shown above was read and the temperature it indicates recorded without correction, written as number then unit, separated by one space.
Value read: 190 °C
